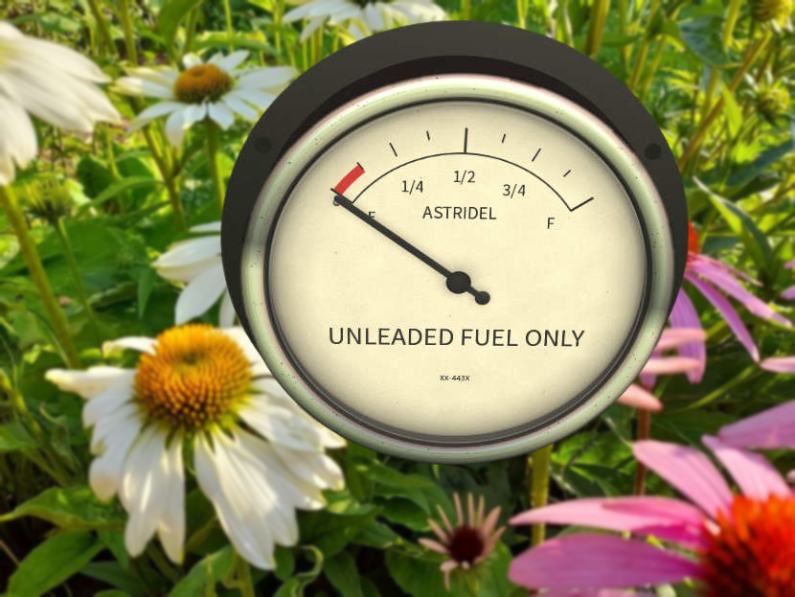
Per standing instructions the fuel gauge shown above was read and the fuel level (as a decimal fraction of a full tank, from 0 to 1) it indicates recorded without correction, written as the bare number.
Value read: 0
